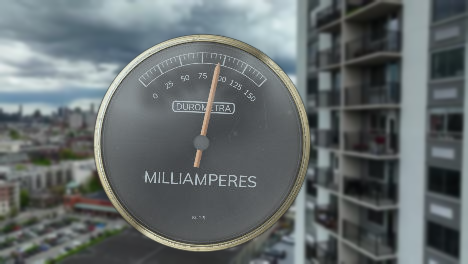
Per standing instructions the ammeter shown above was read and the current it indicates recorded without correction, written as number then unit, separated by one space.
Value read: 95 mA
